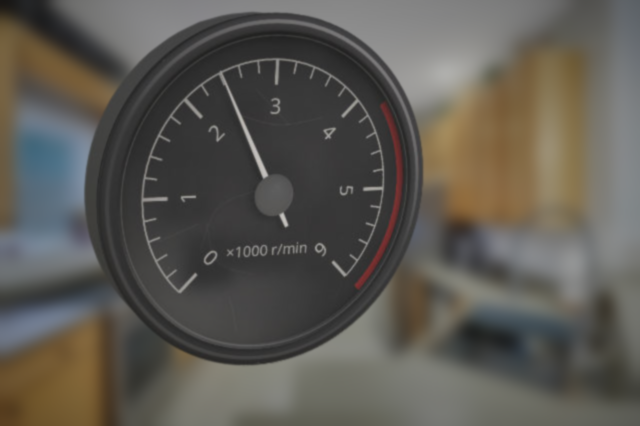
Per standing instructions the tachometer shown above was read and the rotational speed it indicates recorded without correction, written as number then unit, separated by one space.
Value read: 2400 rpm
